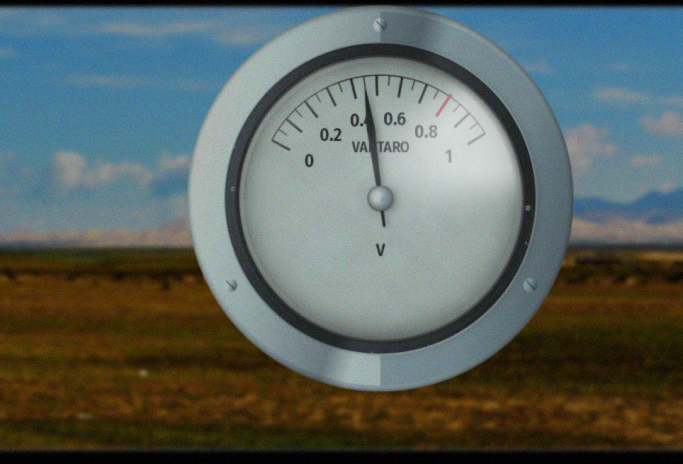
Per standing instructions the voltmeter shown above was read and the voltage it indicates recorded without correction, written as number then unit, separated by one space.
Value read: 0.45 V
